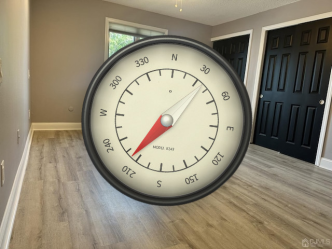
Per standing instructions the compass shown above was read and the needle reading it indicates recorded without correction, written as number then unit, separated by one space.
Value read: 217.5 °
